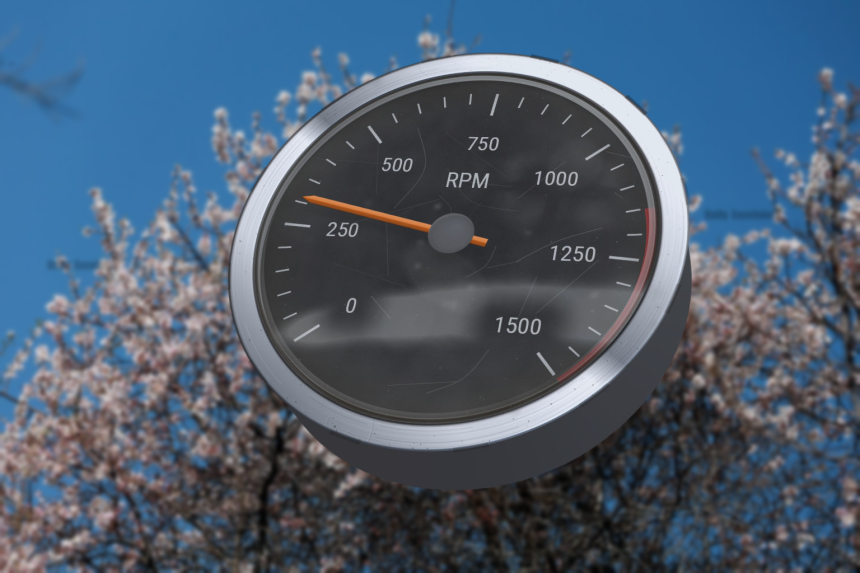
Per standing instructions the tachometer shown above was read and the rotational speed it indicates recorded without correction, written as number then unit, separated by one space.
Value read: 300 rpm
